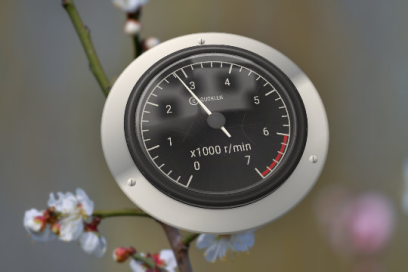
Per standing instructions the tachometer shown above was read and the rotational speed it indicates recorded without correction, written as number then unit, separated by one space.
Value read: 2800 rpm
